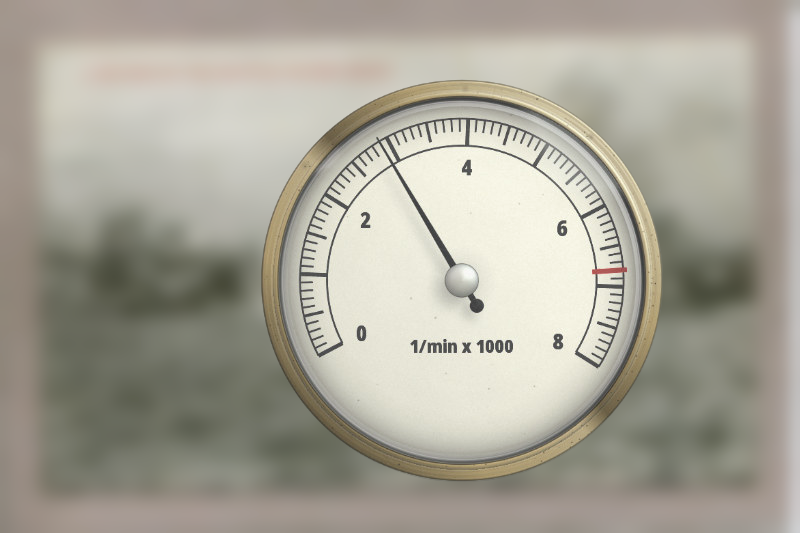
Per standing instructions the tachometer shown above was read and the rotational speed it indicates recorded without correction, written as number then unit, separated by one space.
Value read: 2900 rpm
